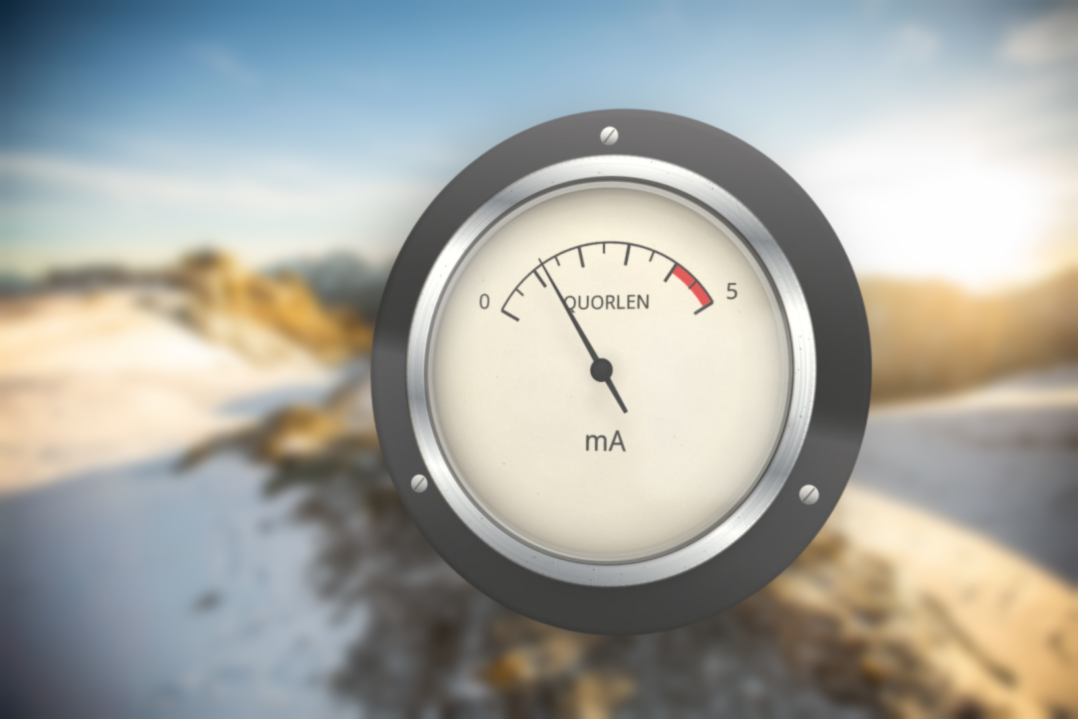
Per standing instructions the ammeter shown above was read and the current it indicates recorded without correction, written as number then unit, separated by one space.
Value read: 1.25 mA
